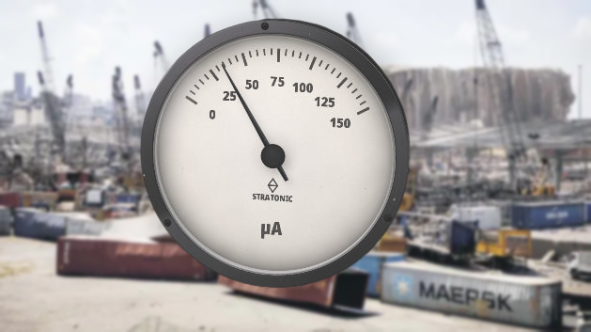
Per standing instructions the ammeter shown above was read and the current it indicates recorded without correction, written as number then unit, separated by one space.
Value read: 35 µA
